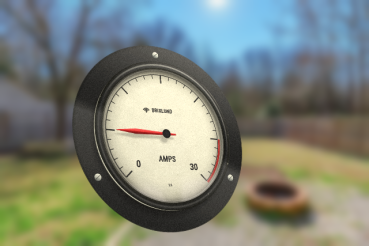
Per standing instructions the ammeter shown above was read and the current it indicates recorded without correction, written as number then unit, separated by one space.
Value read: 5 A
